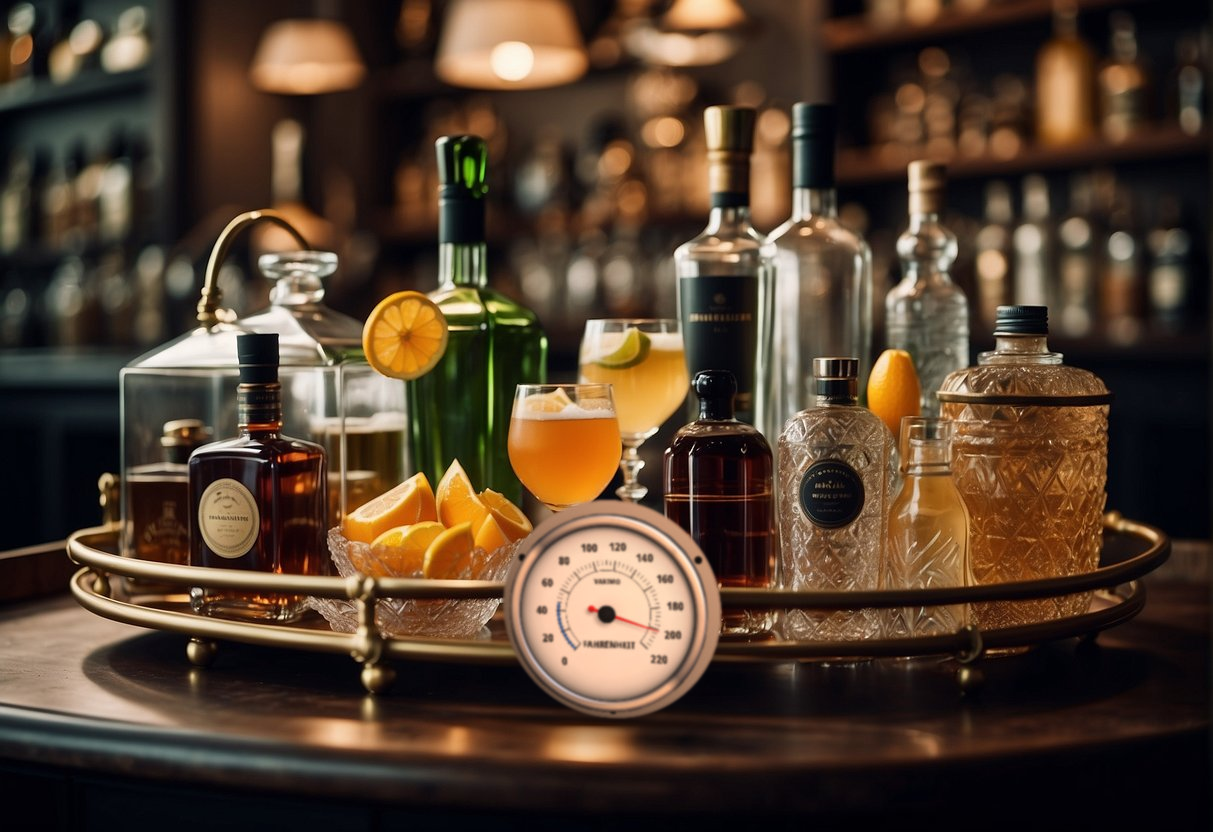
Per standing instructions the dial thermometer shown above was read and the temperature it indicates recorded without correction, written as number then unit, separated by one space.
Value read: 200 °F
